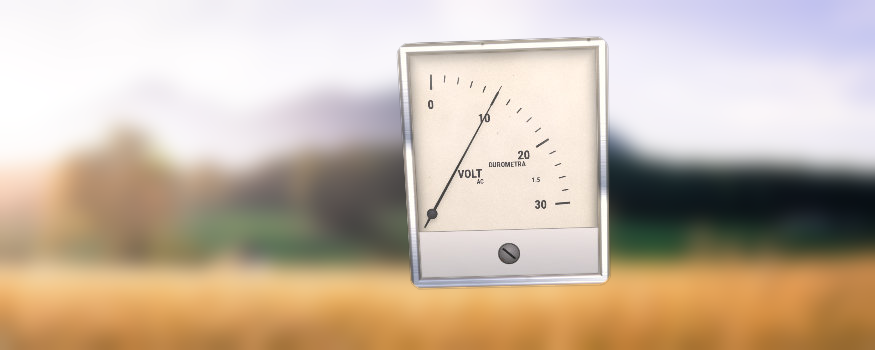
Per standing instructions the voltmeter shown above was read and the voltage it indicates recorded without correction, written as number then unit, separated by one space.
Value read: 10 V
